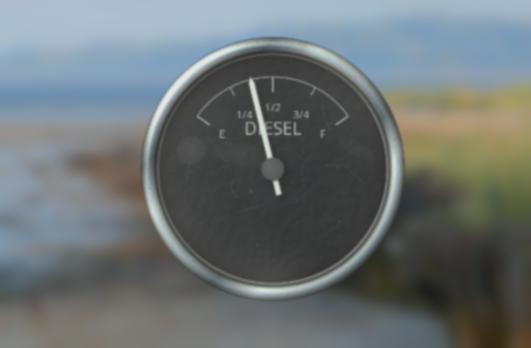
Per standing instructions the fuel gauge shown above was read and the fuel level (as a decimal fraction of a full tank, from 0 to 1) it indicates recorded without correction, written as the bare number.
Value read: 0.375
